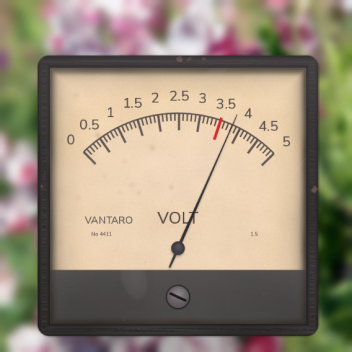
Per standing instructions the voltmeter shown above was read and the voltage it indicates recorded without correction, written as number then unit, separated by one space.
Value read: 3.8 V
